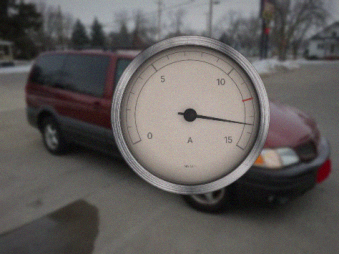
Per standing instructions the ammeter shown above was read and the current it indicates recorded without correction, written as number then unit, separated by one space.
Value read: 13.5 A
